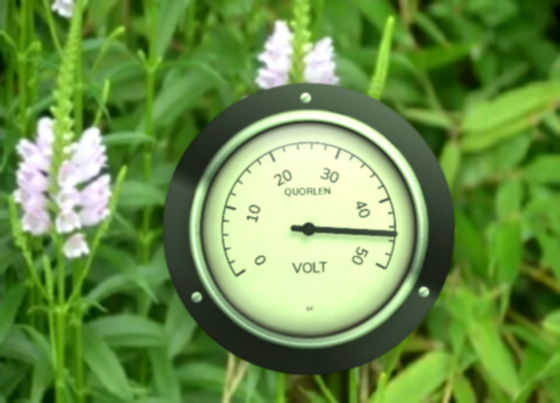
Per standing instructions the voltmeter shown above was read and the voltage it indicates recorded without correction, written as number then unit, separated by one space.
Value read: 45 V
